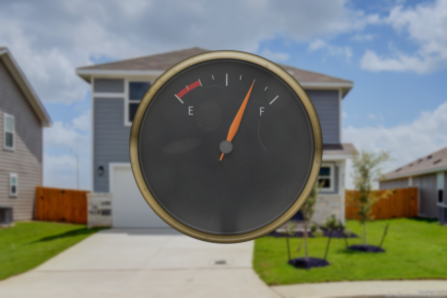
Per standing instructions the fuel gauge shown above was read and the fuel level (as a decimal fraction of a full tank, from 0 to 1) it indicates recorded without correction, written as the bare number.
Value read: 0.75
